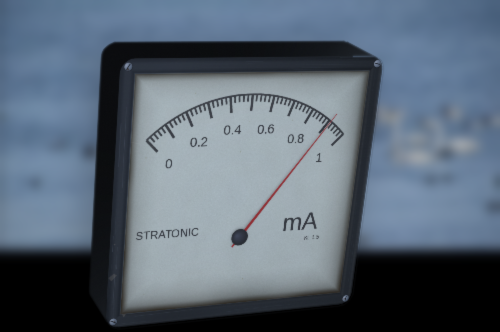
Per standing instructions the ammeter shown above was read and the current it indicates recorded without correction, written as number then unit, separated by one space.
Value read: 0.9 mA
